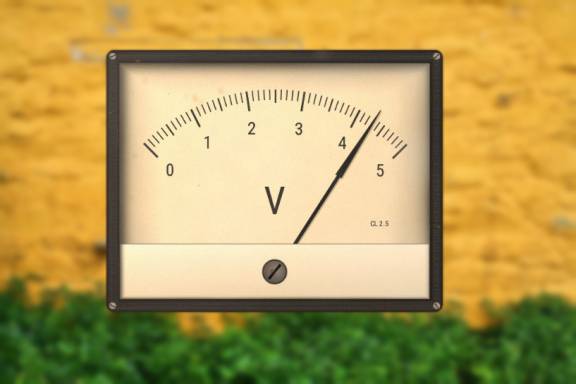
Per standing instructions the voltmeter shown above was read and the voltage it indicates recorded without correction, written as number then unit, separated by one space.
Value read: 4.3 V
